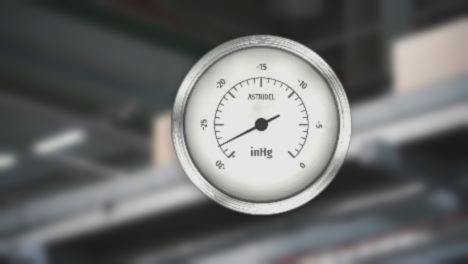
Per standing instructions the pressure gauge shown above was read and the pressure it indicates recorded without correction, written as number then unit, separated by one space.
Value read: -28 inHg
